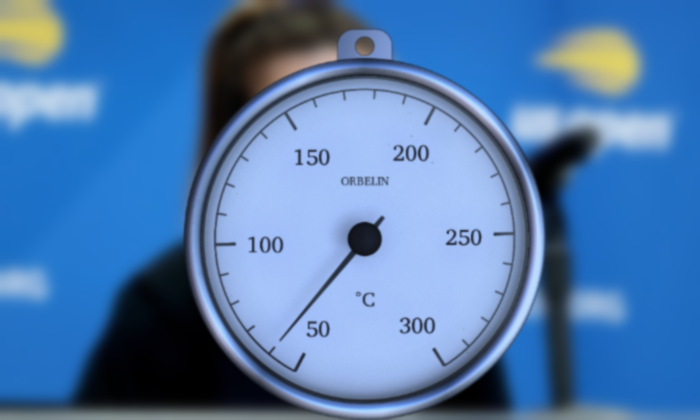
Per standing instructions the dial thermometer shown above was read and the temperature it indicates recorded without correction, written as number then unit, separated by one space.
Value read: 60 °C
